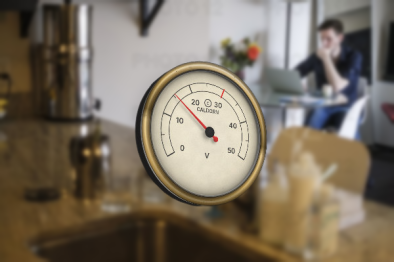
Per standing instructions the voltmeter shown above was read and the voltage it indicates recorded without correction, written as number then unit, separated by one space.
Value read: 15 V
